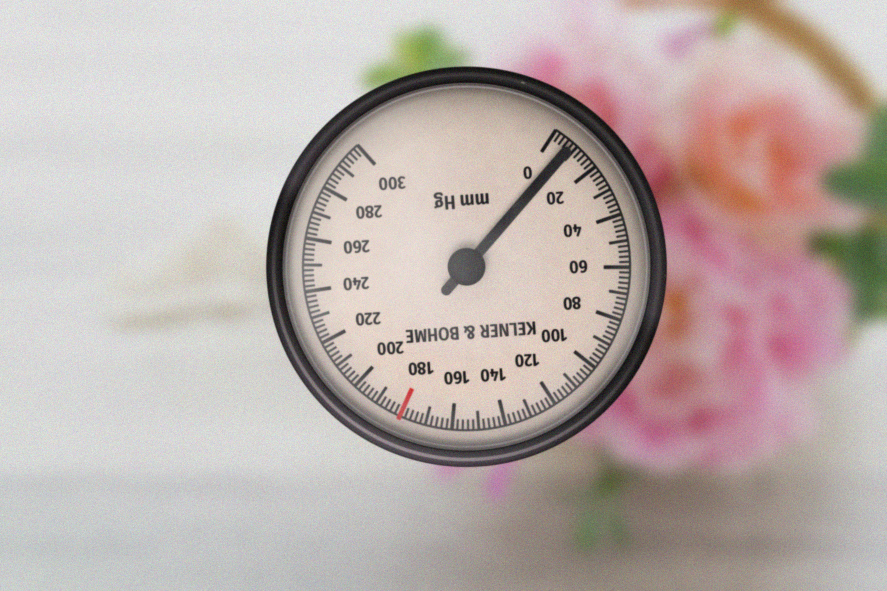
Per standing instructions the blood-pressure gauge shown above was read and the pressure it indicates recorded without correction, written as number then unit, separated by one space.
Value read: 8 mmHg
